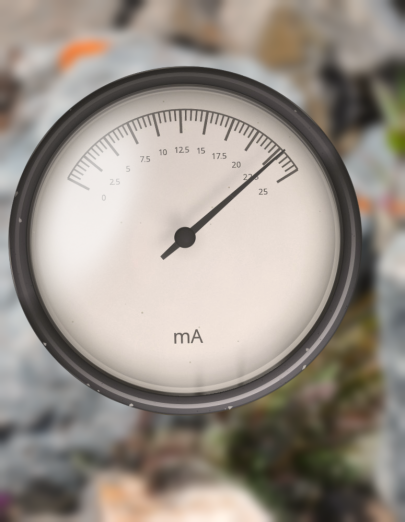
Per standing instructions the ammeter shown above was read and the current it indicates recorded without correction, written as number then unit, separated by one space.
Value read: 23 mA
